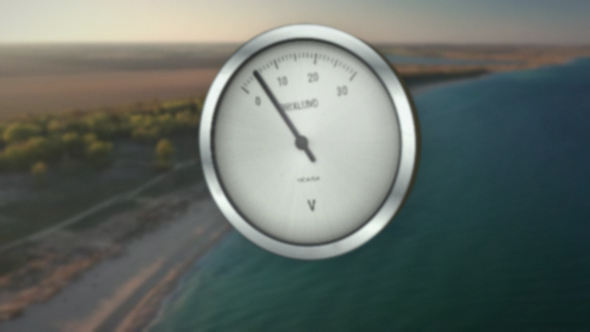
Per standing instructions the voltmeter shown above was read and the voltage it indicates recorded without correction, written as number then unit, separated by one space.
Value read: 5 V
